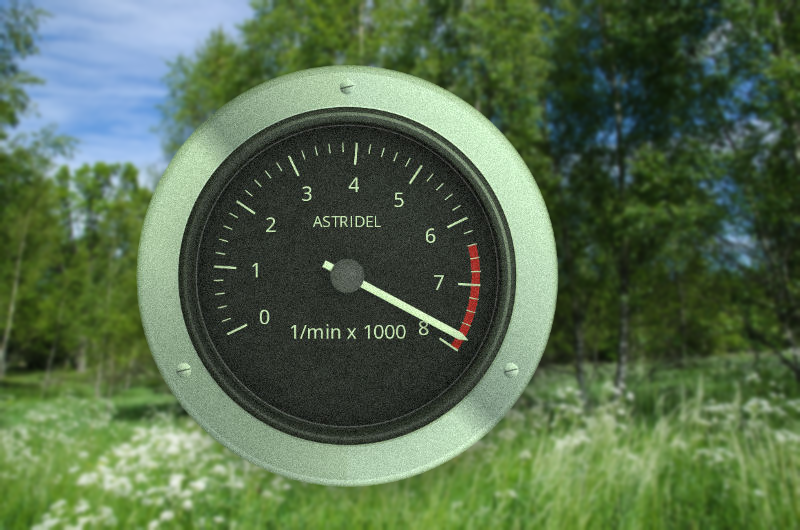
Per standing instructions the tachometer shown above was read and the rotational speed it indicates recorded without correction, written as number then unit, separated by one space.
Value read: 7800 rpm
